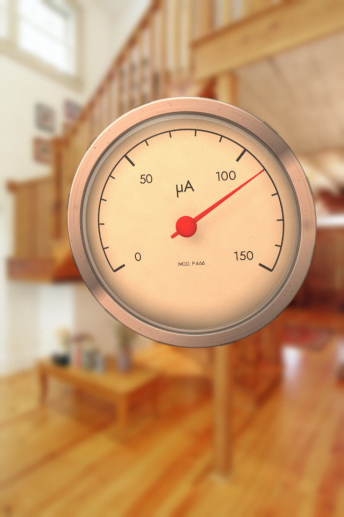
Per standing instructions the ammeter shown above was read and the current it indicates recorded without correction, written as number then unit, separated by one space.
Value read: 110 µA
